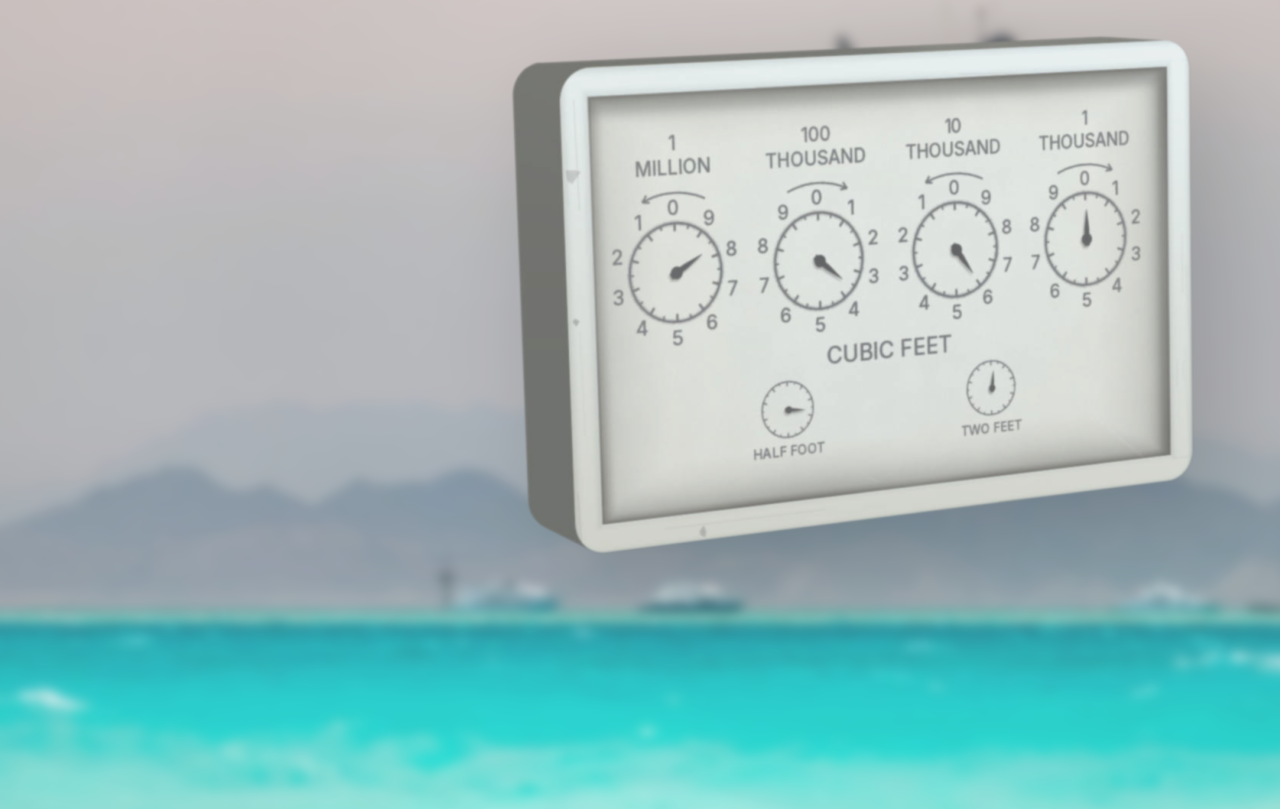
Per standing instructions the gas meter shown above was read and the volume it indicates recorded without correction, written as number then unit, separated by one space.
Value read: 836000 ft³
